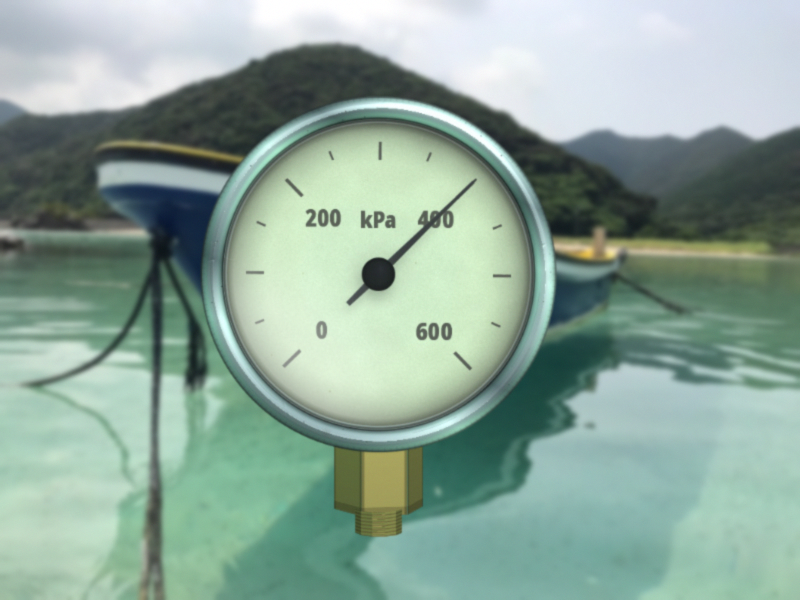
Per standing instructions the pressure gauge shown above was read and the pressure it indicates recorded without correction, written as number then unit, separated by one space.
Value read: 400 kPa
